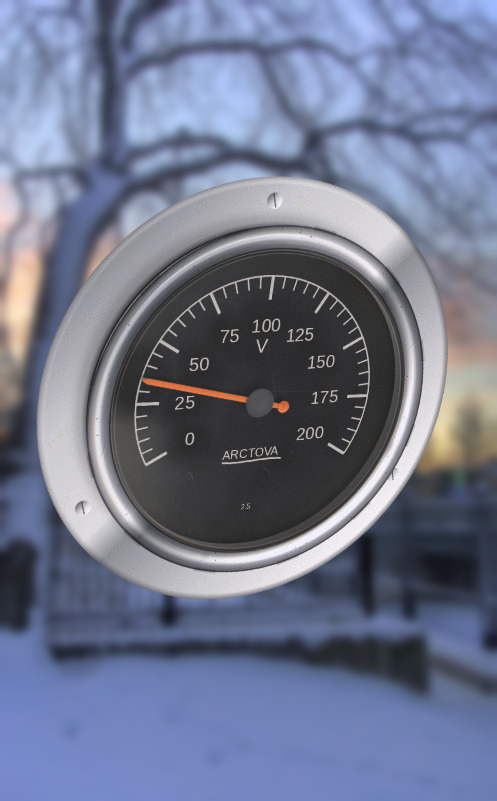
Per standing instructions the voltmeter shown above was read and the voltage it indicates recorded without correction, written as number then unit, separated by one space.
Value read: 35 V
